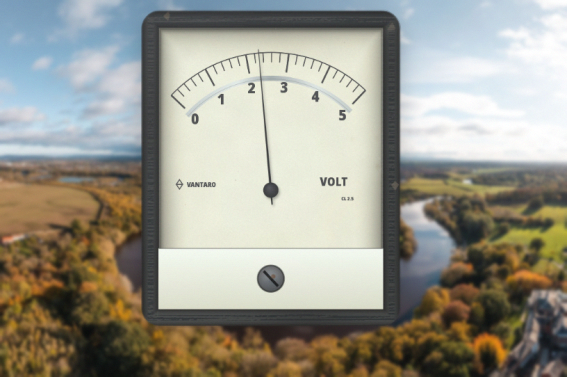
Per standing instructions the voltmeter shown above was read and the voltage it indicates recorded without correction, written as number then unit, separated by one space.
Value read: 2.3 V
